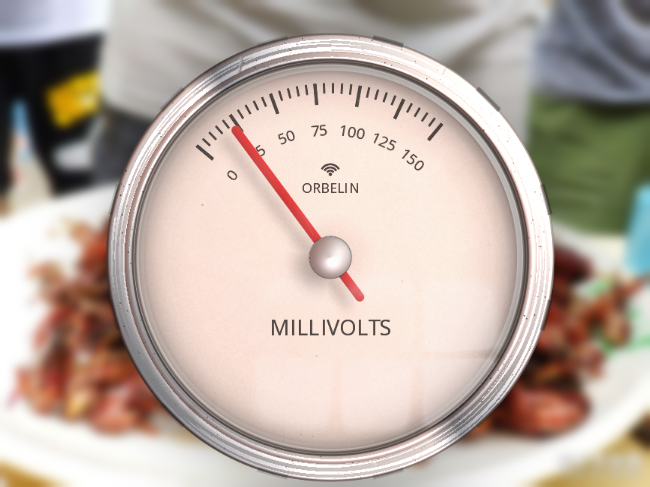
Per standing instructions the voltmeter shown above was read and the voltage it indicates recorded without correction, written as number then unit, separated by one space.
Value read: 22.5 mV
